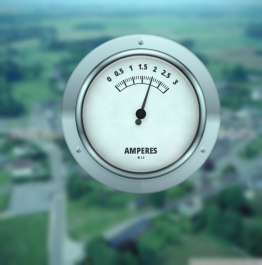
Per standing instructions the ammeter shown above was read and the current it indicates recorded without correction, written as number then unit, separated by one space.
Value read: 2 A
